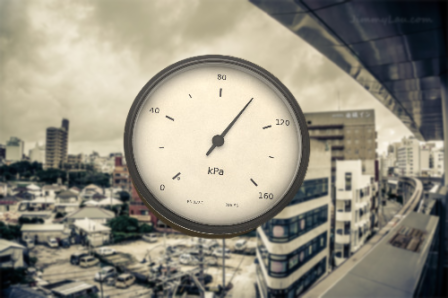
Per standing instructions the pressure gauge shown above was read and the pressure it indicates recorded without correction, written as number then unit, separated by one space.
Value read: 100 kPa
